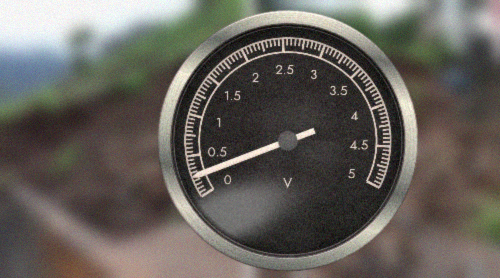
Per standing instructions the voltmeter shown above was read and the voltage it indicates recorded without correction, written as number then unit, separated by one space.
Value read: 0.25 V
